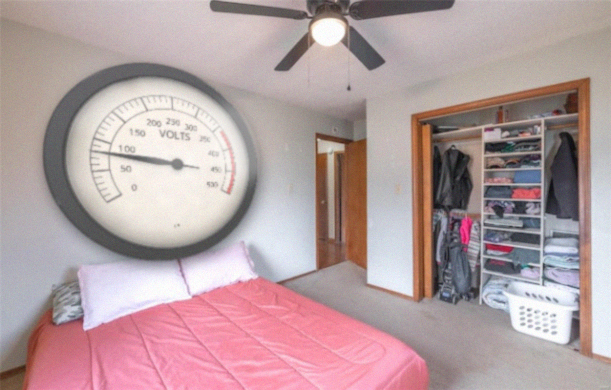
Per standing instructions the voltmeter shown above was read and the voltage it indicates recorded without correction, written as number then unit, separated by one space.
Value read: 80 V
